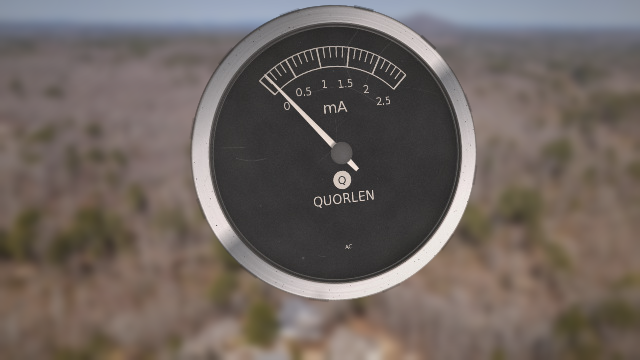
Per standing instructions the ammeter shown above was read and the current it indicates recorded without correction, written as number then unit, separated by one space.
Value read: 0.1 mA
